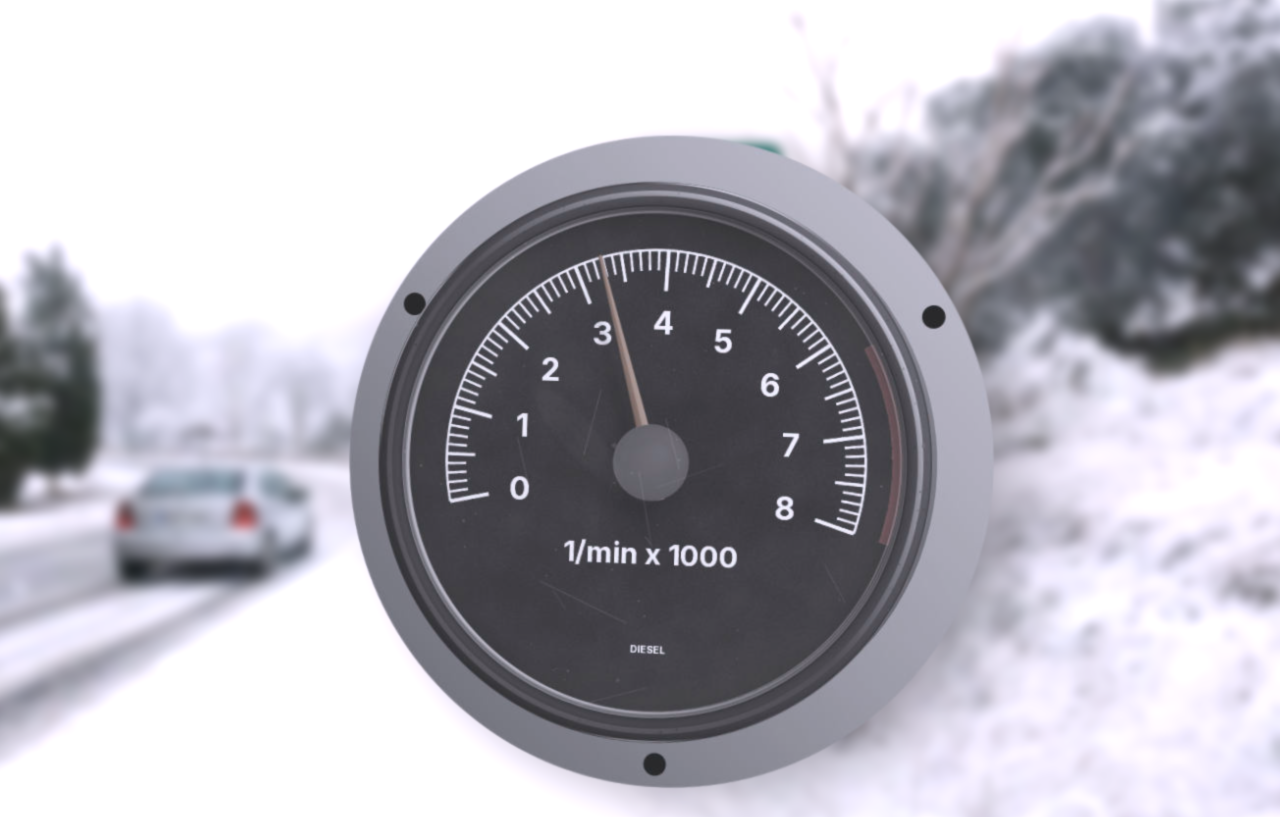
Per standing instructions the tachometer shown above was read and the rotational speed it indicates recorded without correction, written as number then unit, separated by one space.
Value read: 3300 rpm
